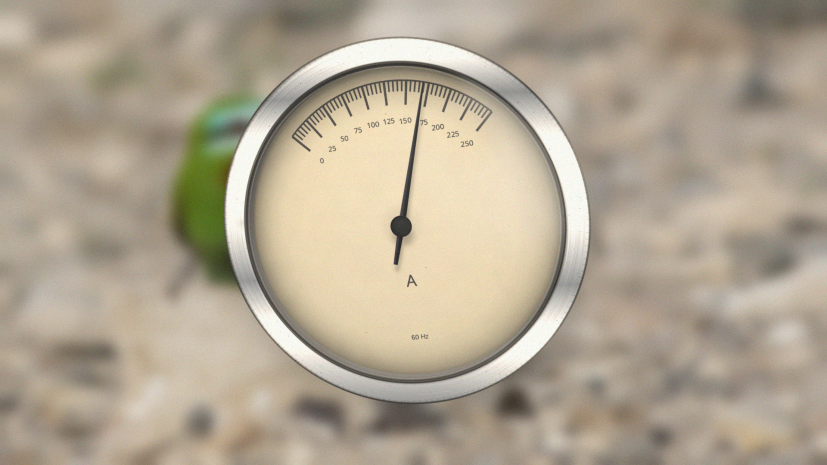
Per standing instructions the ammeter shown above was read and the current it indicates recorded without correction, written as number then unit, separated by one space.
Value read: 170 A
